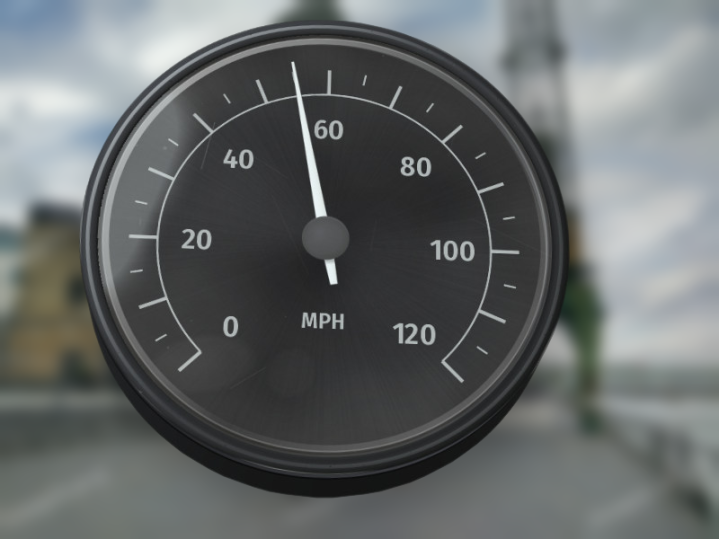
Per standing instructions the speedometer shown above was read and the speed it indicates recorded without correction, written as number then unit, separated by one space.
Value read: 55 mph
